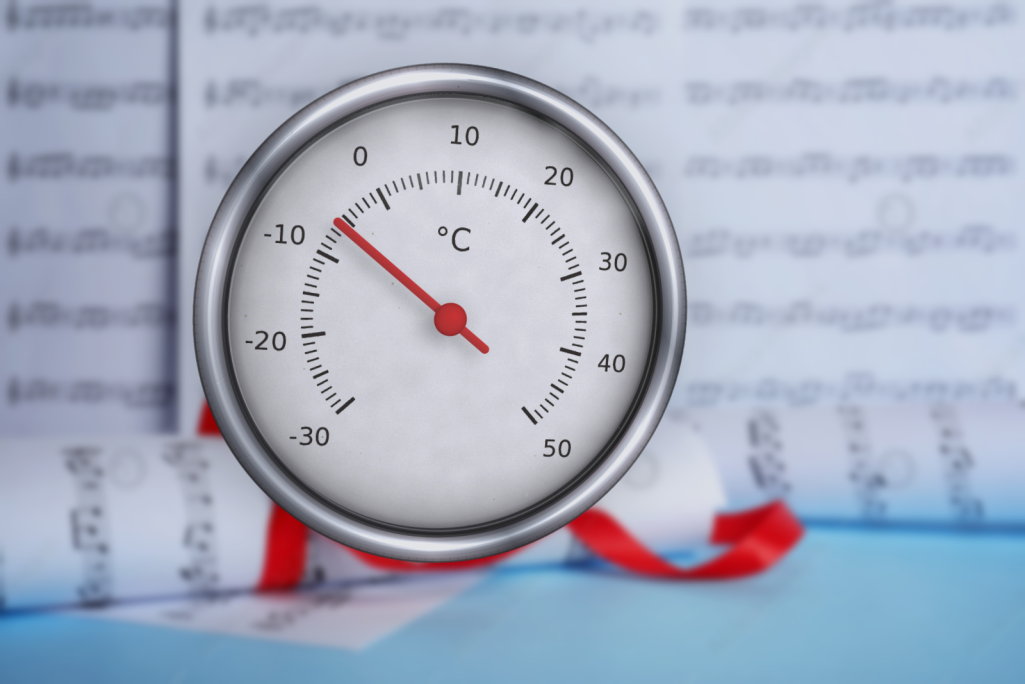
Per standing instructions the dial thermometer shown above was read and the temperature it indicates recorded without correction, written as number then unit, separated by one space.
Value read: -6 °C
